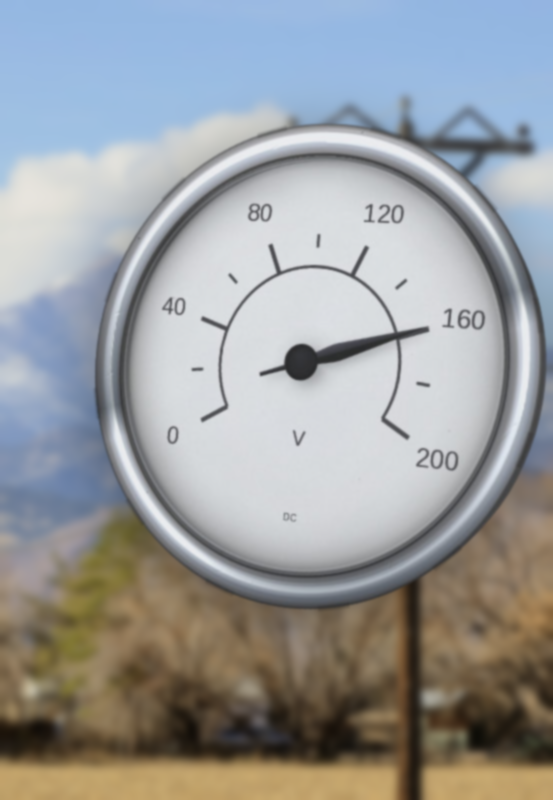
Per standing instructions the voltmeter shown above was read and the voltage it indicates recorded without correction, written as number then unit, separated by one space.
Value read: 160 V
